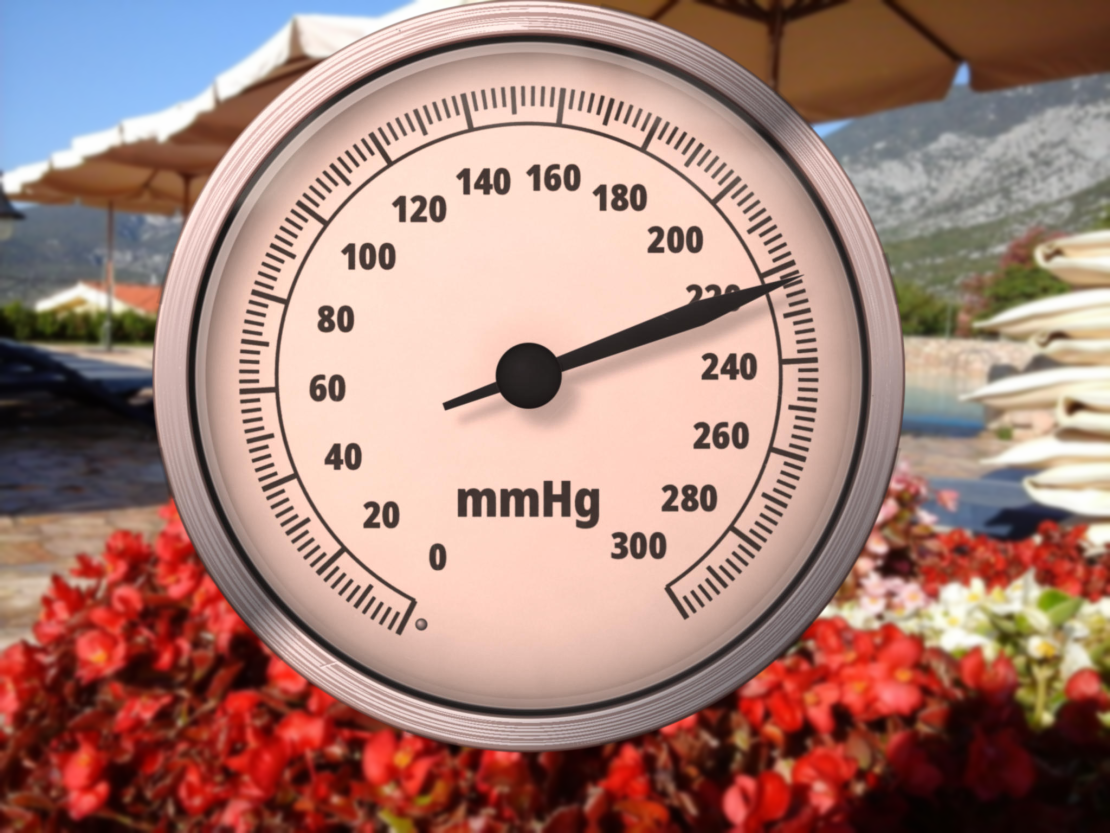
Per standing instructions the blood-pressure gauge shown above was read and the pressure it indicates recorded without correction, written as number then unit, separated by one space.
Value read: 223 mmHg
